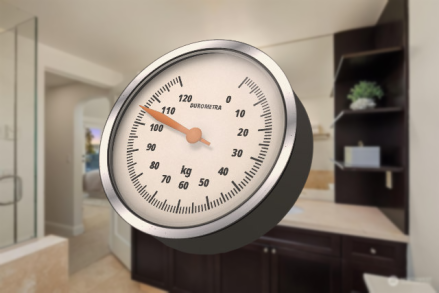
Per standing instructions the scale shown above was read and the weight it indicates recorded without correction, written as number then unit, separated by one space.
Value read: 105 kg
